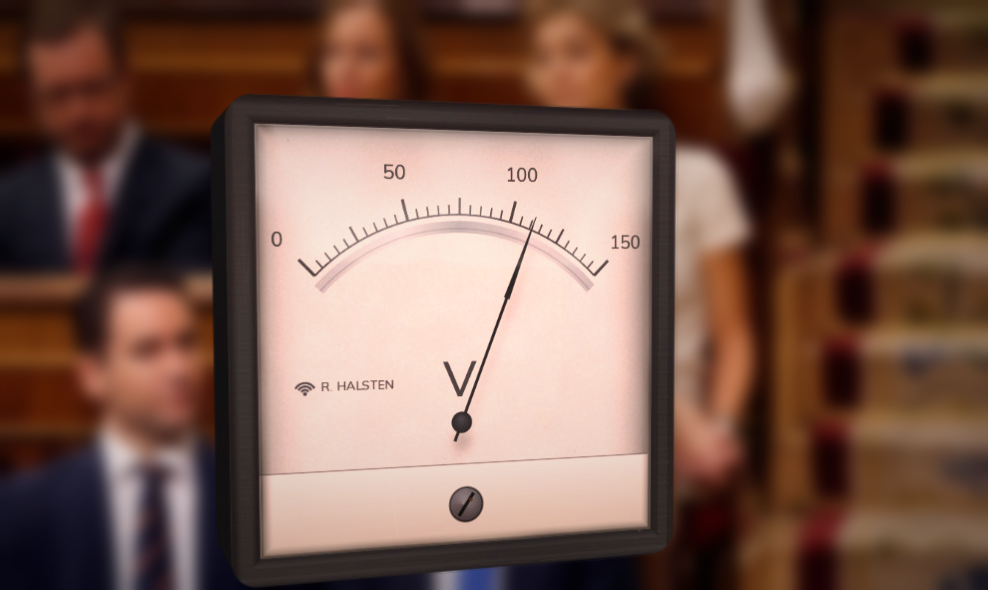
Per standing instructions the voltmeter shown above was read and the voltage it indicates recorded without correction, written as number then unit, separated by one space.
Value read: 110 V
